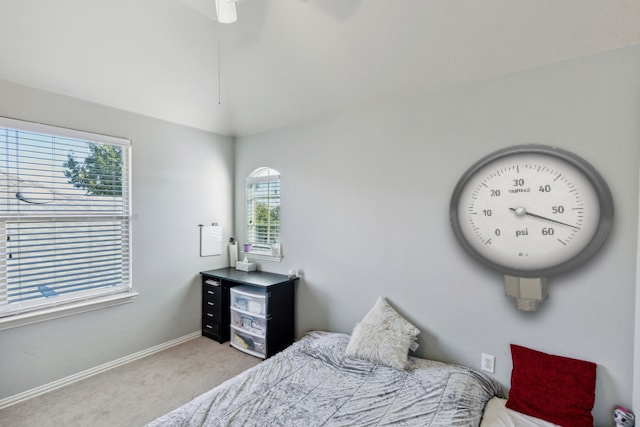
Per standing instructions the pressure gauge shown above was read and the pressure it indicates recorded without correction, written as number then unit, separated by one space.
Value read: 55 psi
